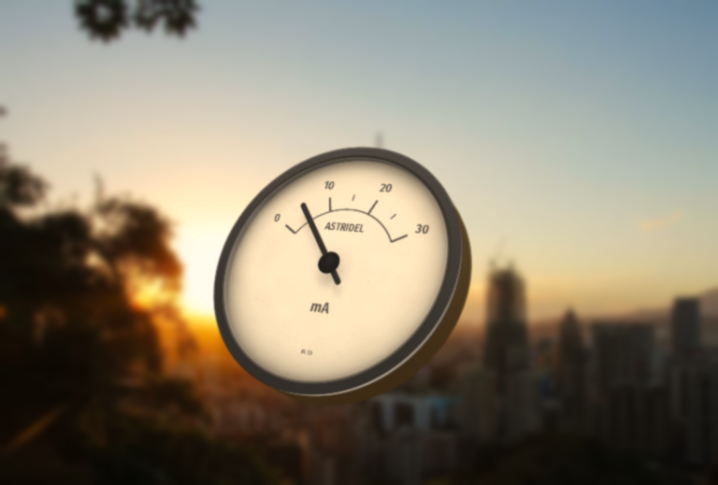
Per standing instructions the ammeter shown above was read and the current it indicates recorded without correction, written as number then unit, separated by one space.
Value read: 5 mA
